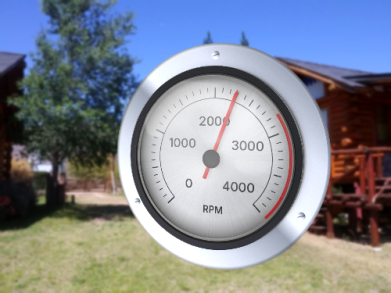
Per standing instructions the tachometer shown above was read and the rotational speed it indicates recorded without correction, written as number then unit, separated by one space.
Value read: 2300 rpm
